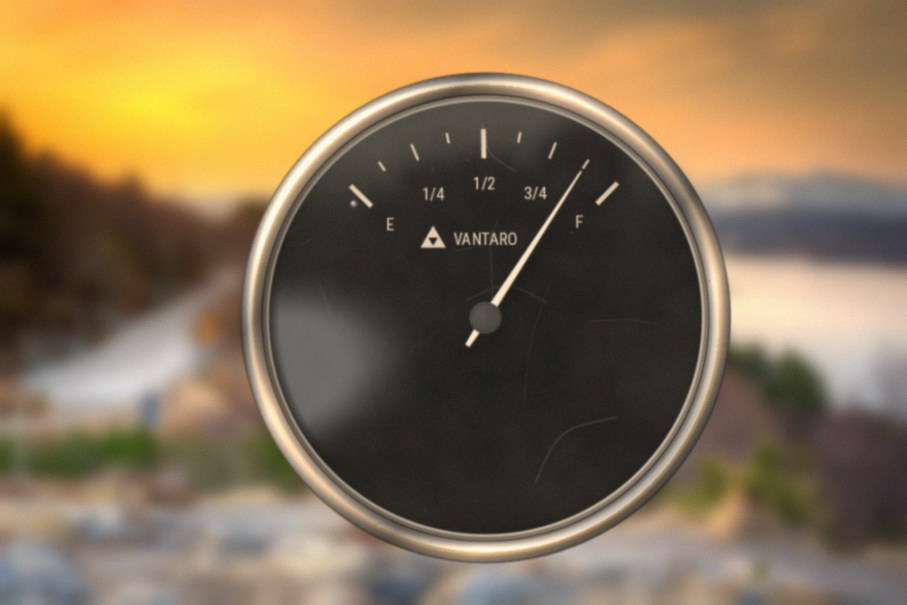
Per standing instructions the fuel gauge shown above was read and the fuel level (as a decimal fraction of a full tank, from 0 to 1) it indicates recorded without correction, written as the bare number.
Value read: 0.875
